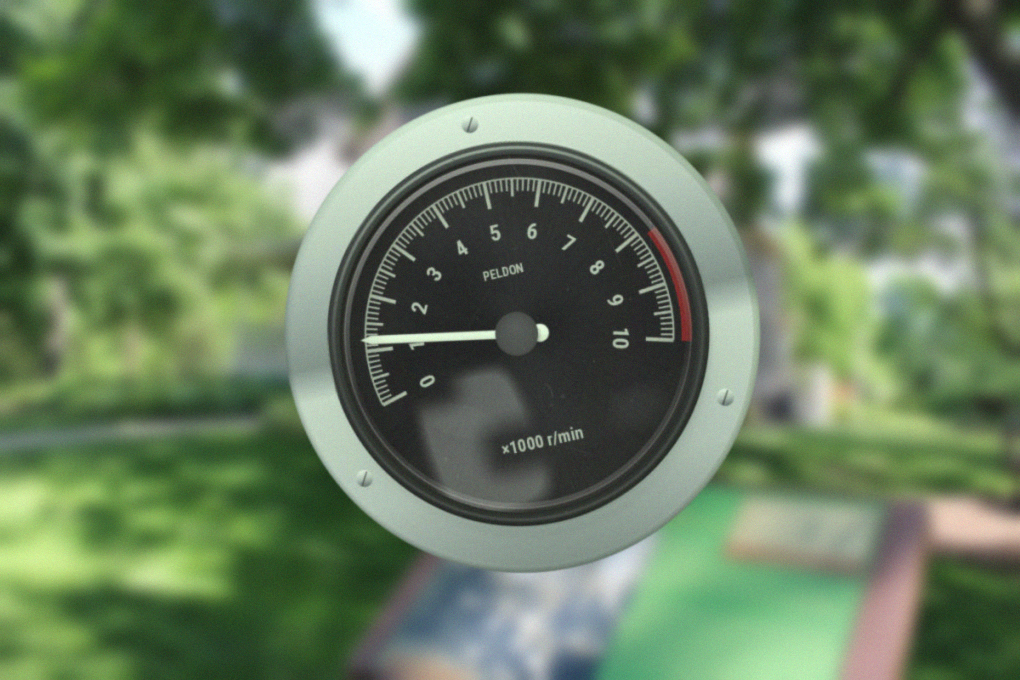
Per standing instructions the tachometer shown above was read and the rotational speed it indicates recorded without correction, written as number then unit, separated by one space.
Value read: 1200 rpm
